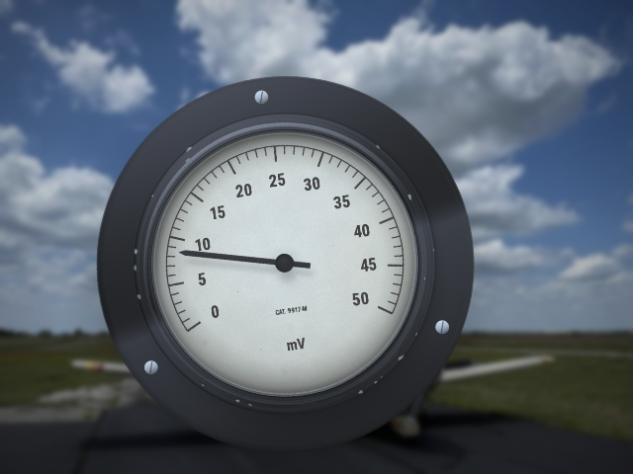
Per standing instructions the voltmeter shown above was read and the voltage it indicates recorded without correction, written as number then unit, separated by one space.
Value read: 8.5 mV
